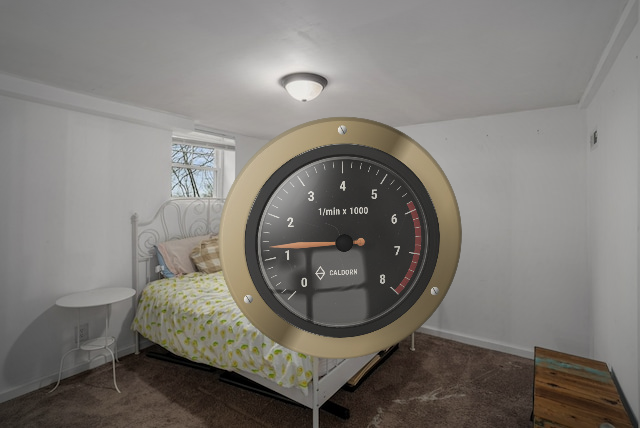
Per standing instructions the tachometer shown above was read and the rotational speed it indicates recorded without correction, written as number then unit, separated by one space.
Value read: 1300 rpm
